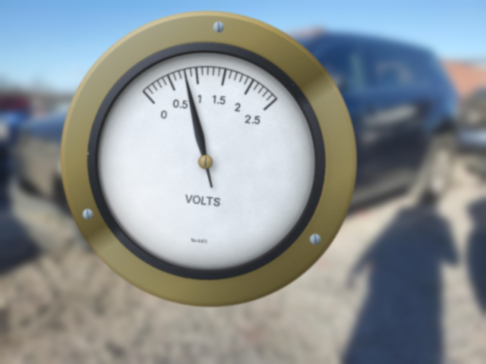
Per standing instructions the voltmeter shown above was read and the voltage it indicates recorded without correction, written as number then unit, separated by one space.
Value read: 0.8 V
